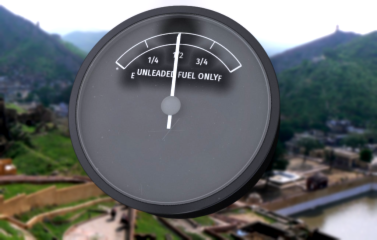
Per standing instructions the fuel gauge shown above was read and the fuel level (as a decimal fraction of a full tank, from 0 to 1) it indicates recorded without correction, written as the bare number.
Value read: 0.5
